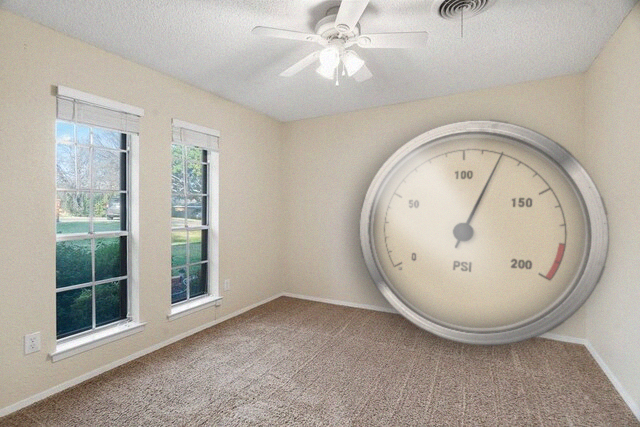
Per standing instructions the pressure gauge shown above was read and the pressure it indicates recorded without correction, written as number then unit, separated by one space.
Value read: 120 psi
